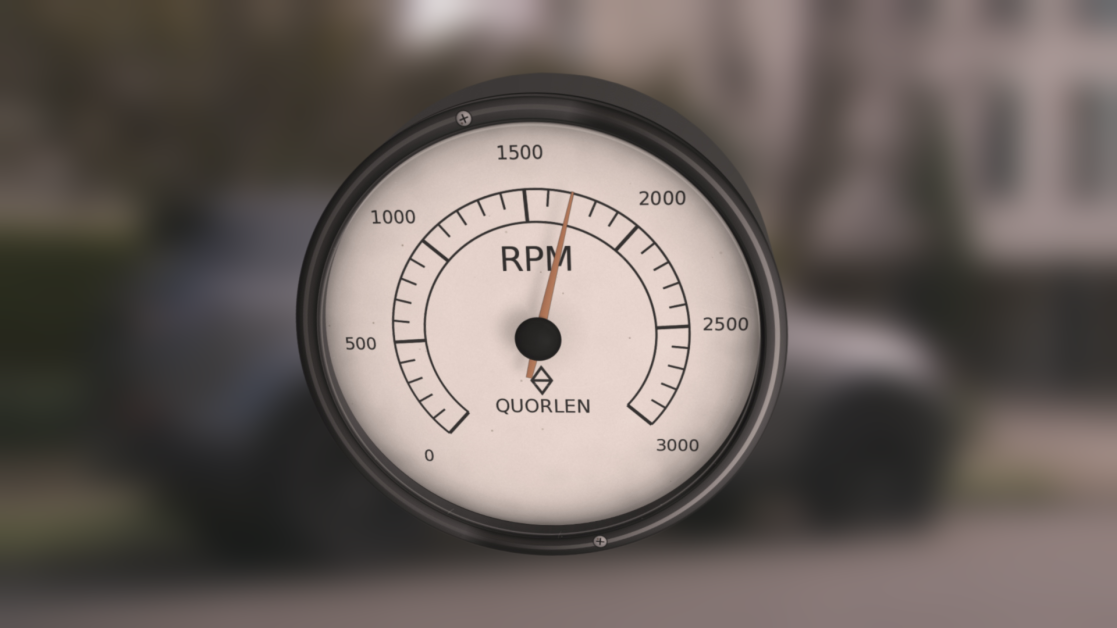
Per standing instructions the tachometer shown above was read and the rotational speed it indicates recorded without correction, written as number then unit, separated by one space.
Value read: 1700 rpm
